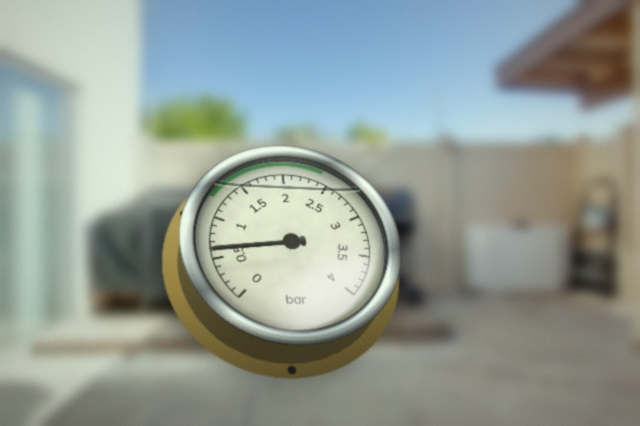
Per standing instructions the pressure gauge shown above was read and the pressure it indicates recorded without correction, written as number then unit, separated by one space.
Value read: 0.6 bar
